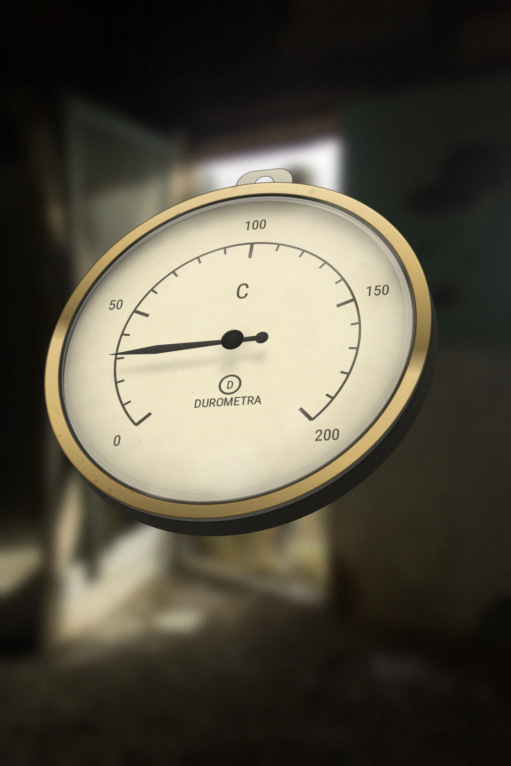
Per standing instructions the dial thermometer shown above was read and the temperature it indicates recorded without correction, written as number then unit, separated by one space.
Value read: 30 °C
